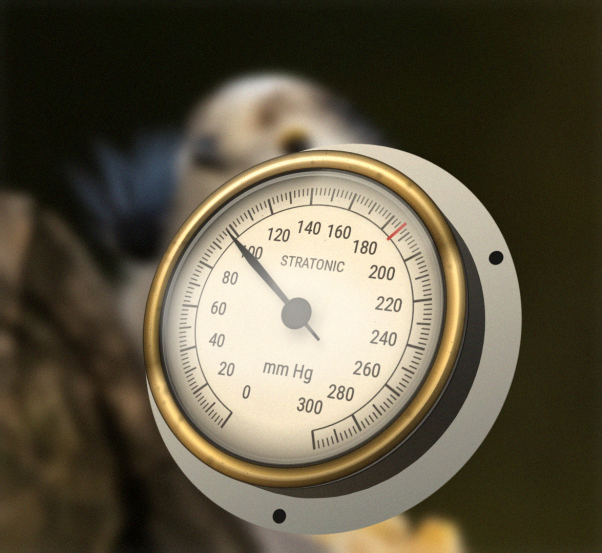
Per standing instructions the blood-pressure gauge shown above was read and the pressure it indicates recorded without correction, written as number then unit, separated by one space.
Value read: 98 mmHg
